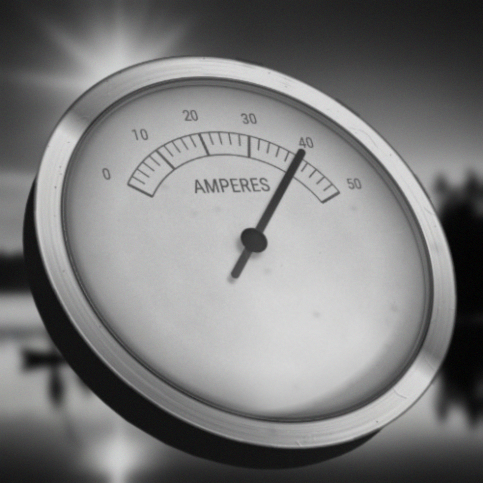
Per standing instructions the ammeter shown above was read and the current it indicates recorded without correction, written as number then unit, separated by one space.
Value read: 40 A
